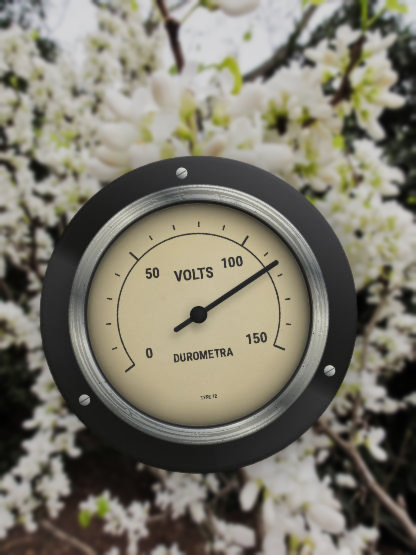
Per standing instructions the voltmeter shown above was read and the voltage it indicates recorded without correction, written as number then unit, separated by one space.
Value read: 115 V
